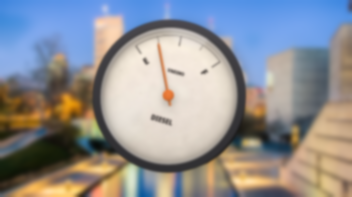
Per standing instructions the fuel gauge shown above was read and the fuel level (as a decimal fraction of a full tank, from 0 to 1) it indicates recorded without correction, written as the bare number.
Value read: 0.25
